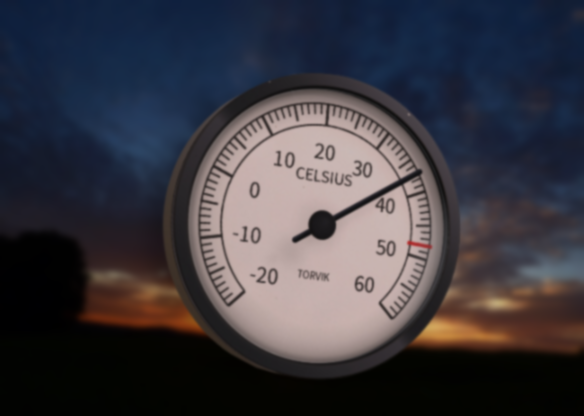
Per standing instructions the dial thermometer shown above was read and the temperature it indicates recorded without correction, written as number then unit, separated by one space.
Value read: 37 °C
